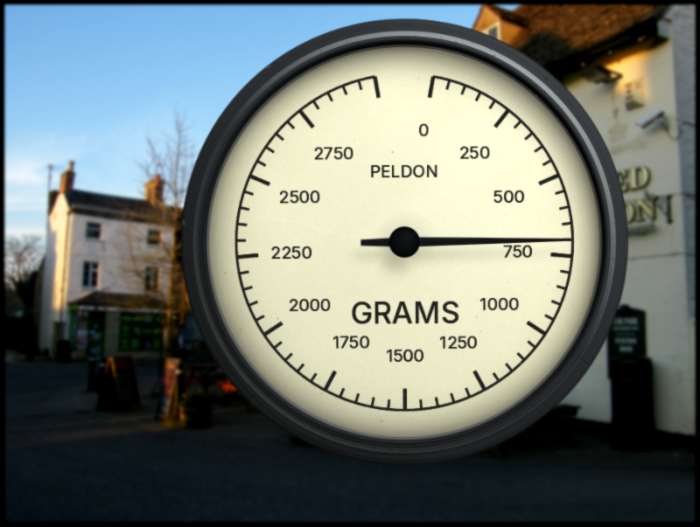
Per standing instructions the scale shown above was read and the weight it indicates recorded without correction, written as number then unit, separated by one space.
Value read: 700 g
